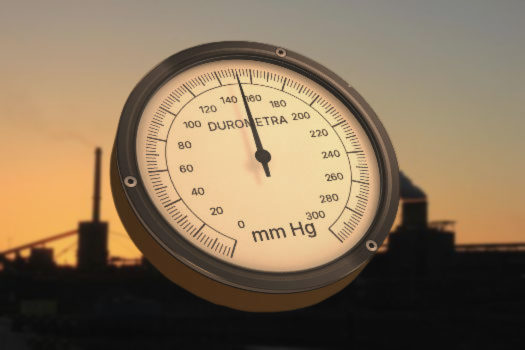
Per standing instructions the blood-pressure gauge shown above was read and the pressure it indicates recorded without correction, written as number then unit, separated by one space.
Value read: 150 mmHg
